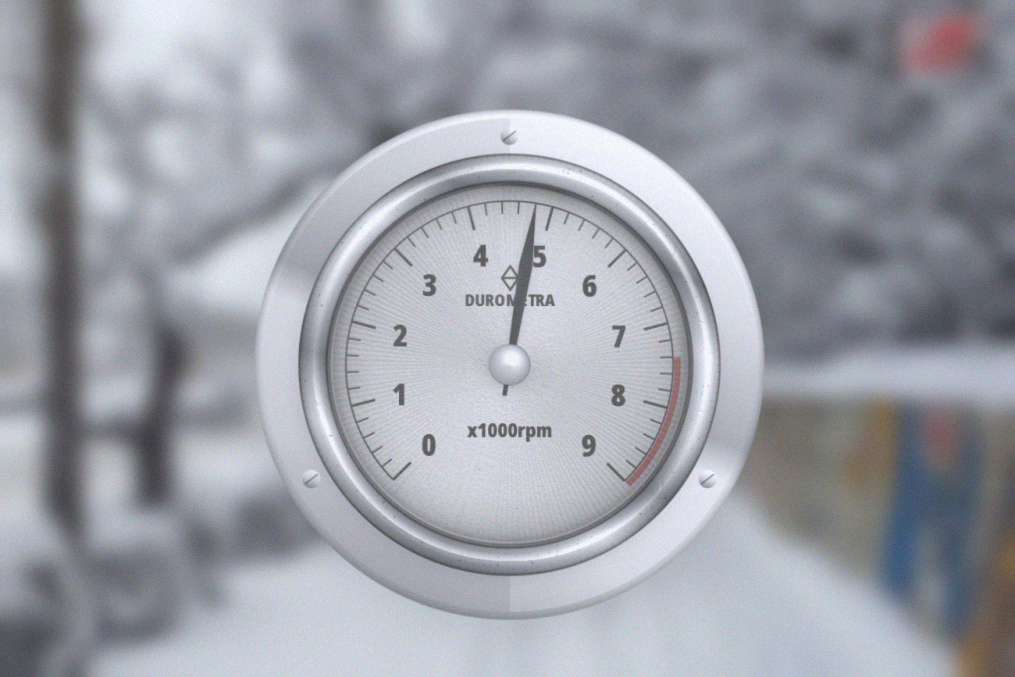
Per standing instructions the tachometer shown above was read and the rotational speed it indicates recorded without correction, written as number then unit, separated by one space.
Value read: 4800 rpm
